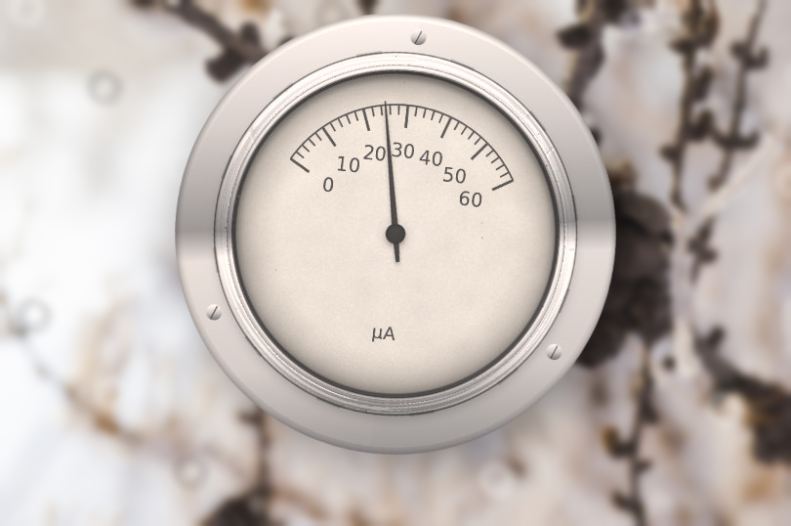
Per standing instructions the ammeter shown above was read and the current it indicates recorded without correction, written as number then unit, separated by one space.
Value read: 25 µA
